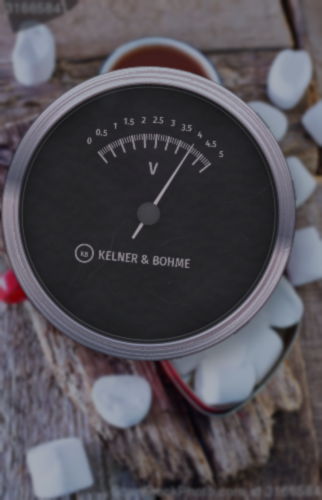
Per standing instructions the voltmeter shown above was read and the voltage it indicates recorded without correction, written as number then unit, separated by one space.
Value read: 4 V
